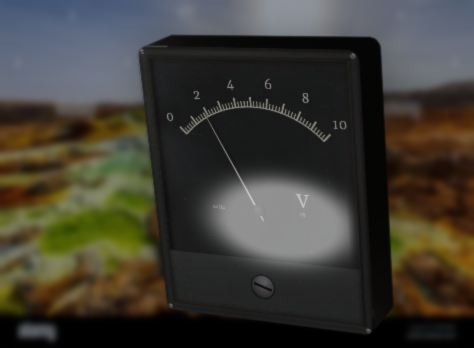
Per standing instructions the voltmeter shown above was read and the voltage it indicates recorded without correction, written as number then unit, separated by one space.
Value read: 2 V
